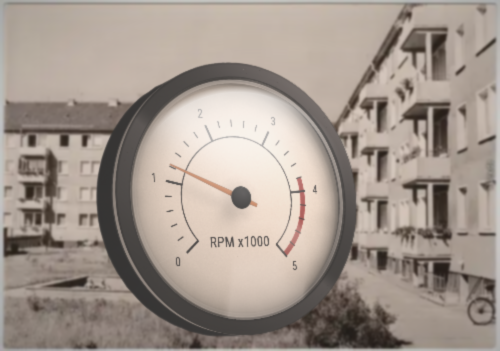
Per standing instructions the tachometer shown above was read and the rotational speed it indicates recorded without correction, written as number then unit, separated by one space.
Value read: 1200 rpm
